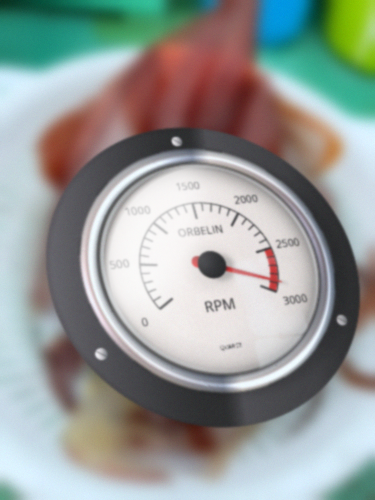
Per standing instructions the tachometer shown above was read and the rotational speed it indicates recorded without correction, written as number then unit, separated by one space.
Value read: 2900 rpm
